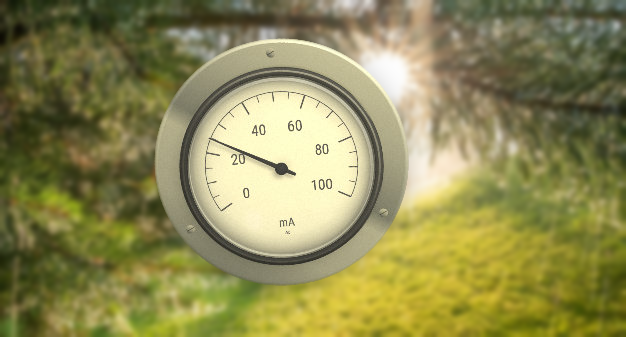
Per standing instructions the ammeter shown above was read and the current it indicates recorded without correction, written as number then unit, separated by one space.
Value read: 25 mA
